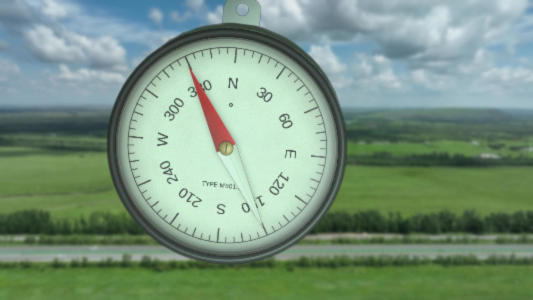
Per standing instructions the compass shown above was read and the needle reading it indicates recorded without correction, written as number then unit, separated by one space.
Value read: 330 °
